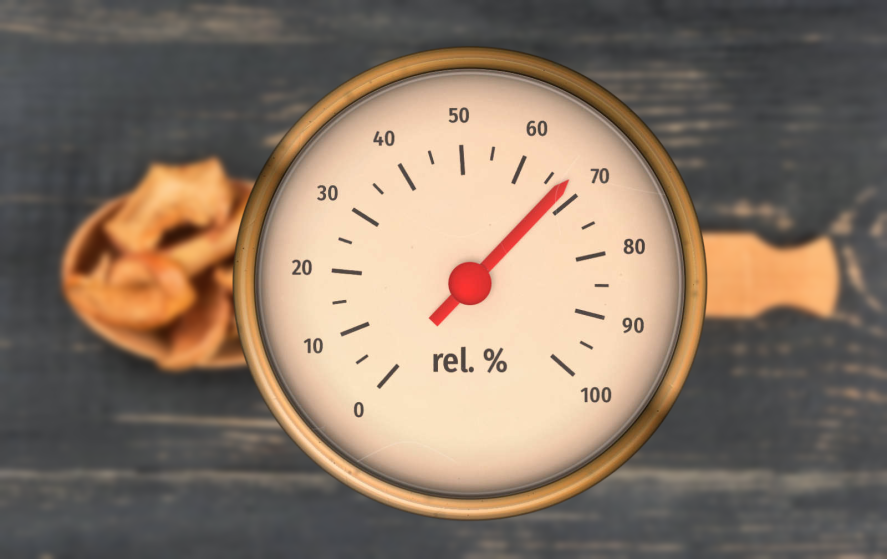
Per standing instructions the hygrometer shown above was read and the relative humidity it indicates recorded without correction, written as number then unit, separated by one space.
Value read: 67.5 %
